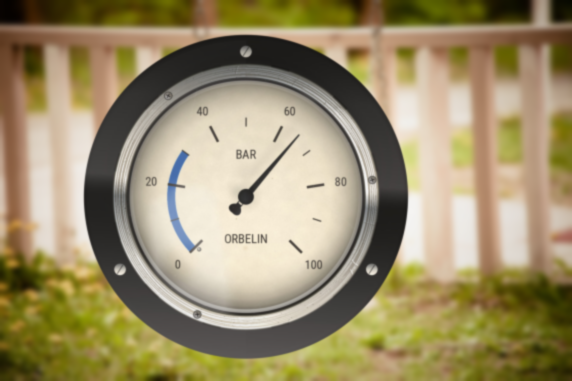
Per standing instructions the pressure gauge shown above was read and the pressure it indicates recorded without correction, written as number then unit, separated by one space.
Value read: 65 bar
